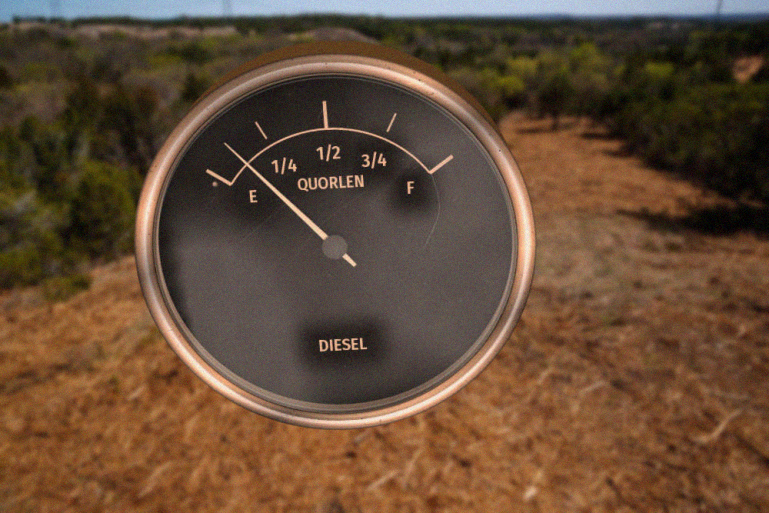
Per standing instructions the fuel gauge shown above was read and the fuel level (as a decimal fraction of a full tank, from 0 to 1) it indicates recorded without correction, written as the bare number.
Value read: 0.125
